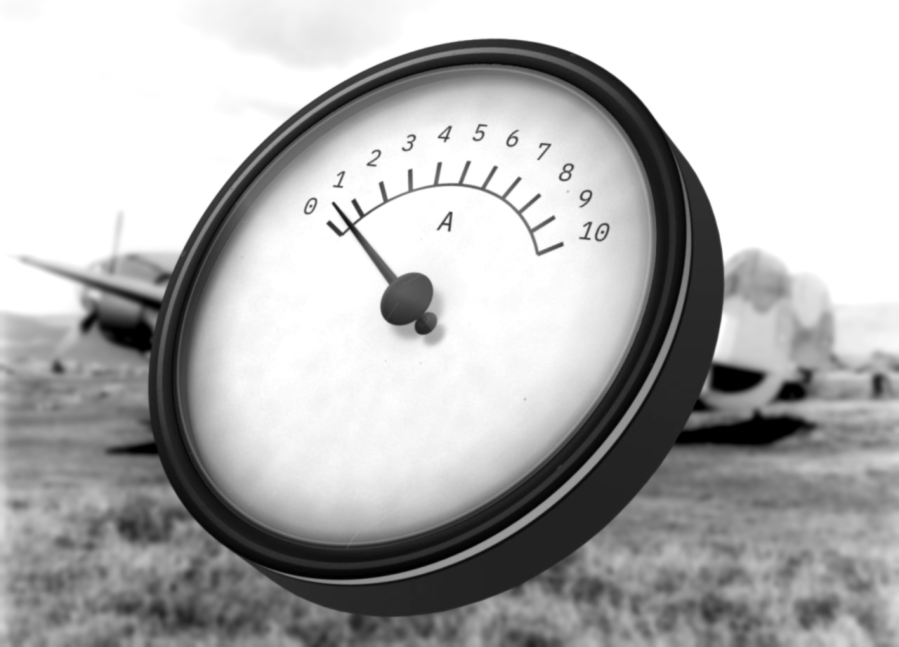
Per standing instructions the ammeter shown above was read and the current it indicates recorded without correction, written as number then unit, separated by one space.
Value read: 0.5 A
